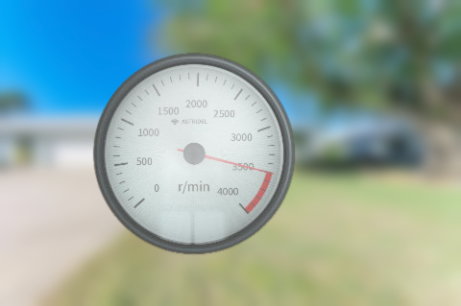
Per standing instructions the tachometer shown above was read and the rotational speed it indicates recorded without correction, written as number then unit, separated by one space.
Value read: 3500 rpm
